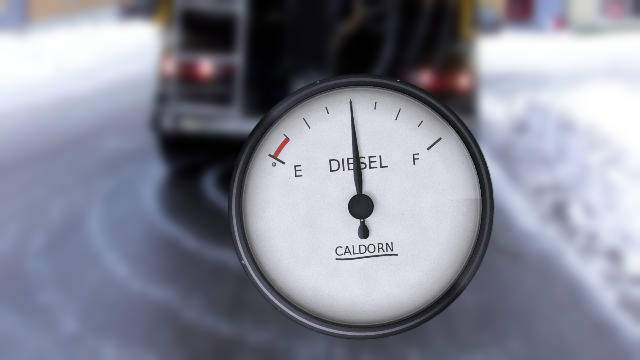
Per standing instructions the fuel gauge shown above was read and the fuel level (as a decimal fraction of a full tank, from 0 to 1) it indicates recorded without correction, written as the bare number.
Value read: 0.5
